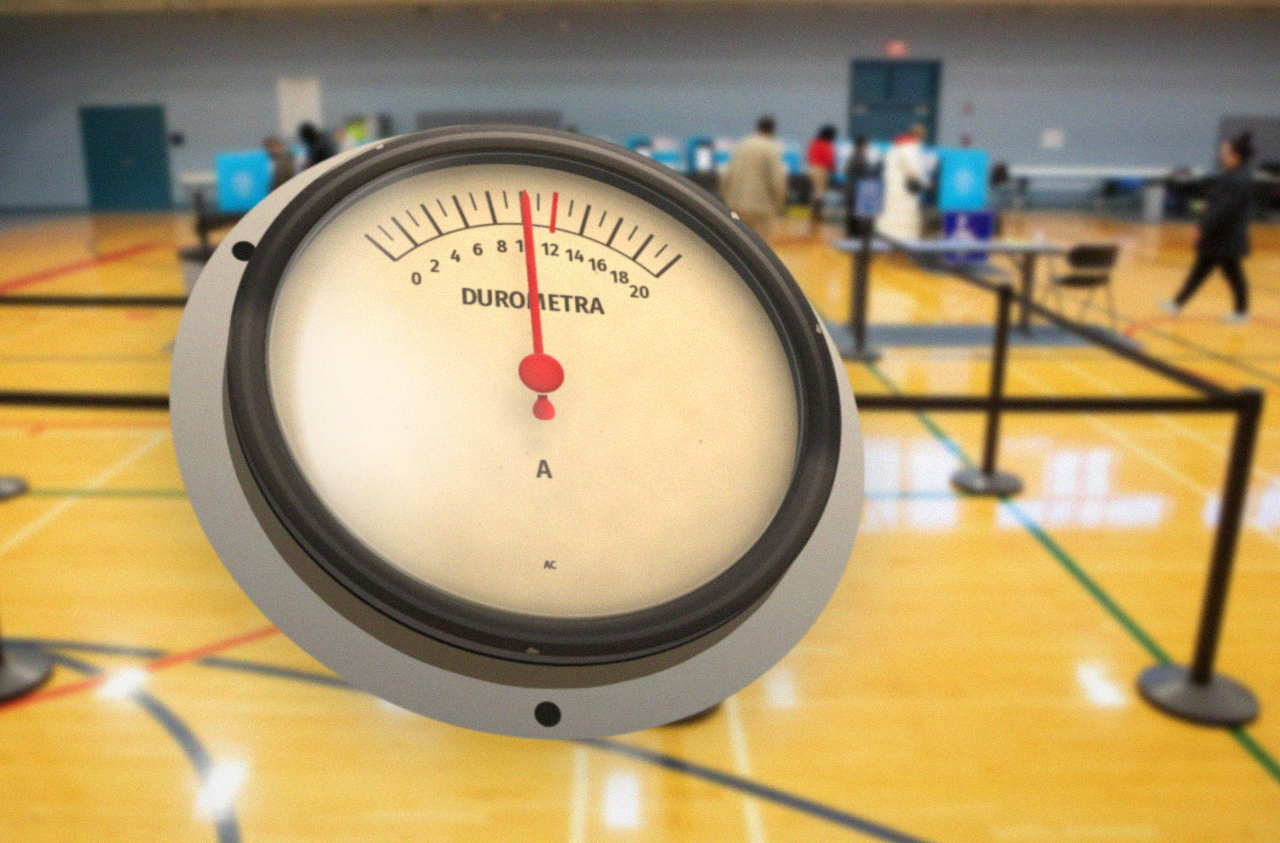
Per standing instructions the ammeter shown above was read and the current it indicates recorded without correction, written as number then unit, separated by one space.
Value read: 10 A
